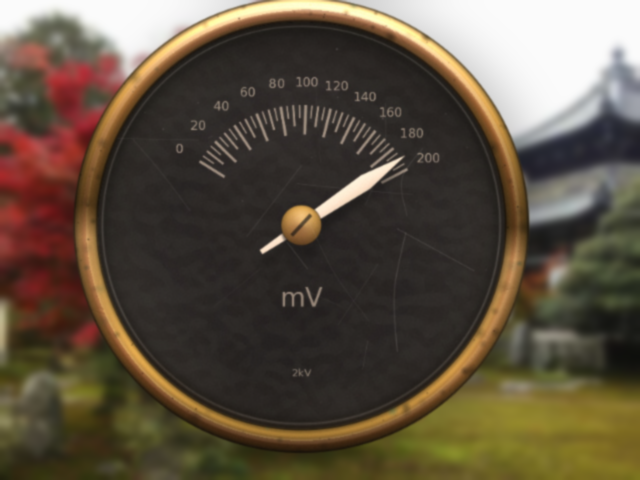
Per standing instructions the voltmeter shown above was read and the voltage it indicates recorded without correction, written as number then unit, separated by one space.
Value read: 190 mV
